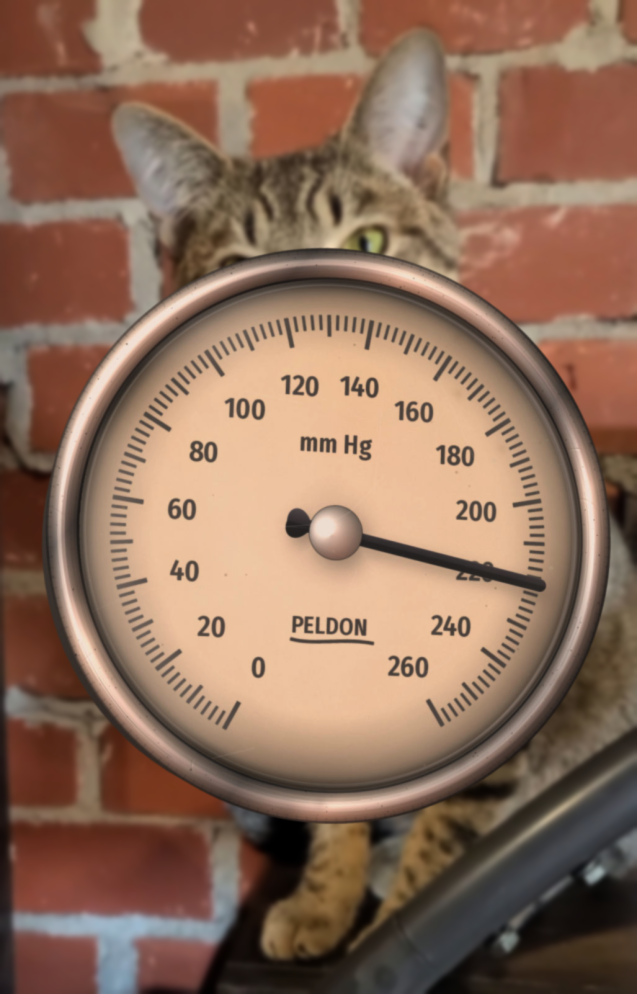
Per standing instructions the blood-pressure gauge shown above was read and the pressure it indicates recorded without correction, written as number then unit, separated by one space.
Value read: 220 mmHg
